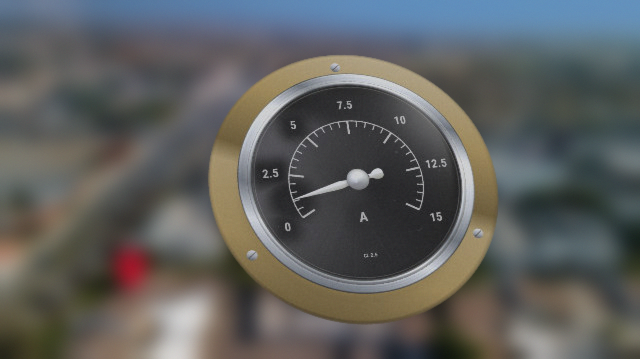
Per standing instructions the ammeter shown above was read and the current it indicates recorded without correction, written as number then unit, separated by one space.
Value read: 1 A
